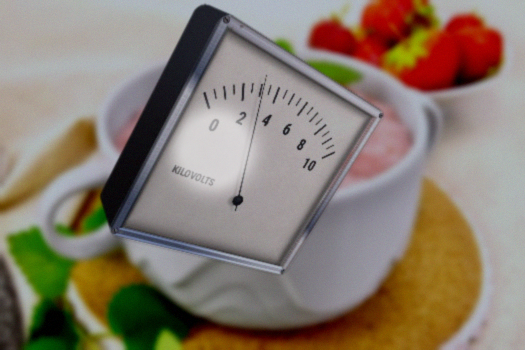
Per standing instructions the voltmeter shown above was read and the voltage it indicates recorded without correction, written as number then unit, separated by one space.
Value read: 3 kV
